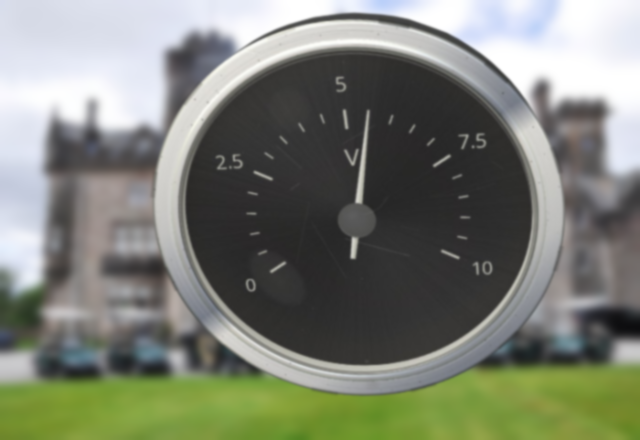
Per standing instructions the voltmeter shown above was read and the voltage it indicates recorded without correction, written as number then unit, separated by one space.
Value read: 5.5 V
